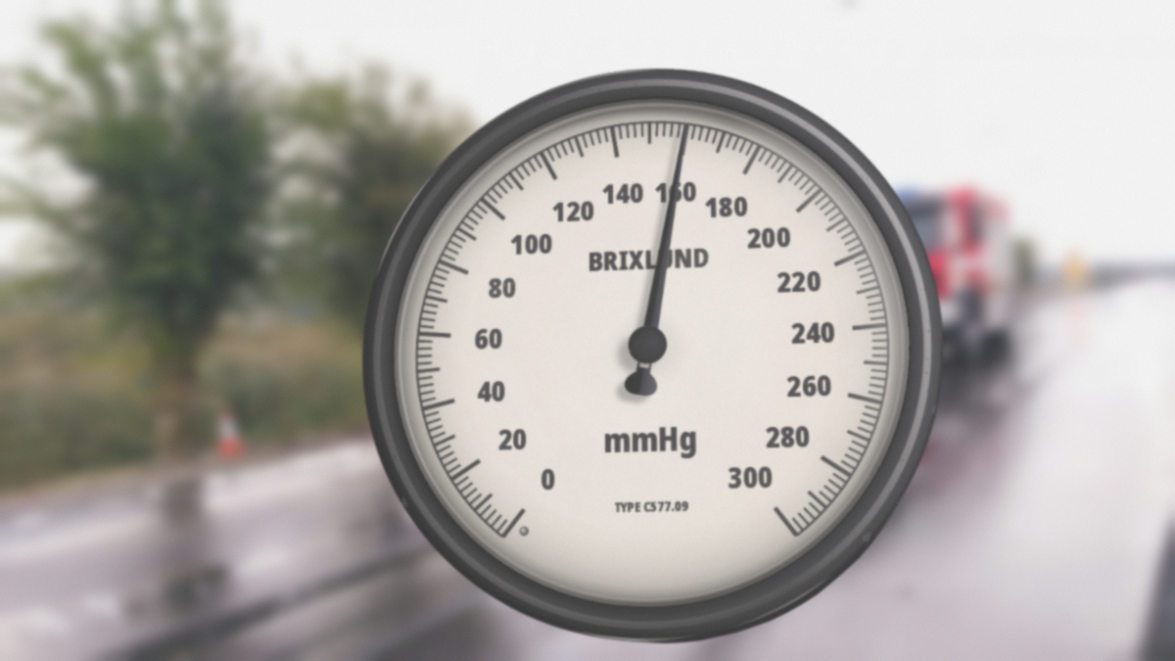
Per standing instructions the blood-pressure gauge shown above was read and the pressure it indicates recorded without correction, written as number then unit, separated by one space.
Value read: 160 mmHg
